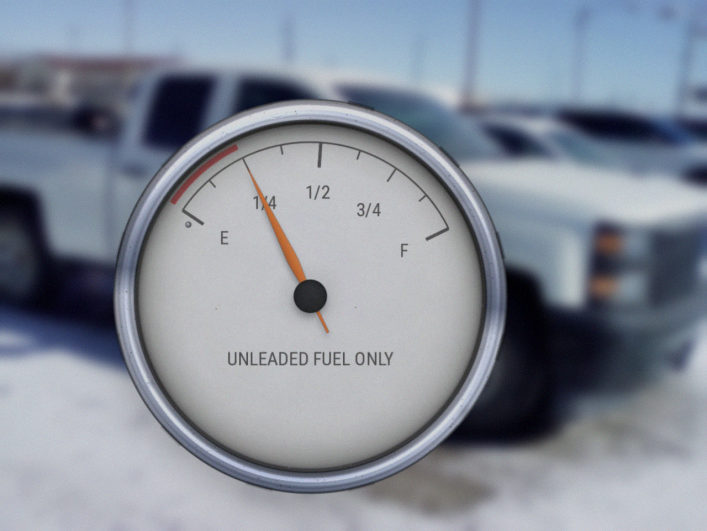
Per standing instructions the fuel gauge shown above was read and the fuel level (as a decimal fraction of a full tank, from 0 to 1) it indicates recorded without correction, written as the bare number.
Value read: 0.25
